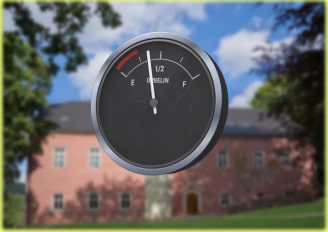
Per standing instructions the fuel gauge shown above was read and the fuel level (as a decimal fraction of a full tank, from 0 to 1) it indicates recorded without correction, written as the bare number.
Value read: 0.375
